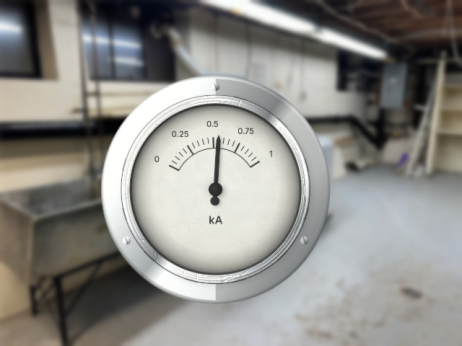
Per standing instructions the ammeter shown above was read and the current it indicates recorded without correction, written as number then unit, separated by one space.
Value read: 0.55 kA
